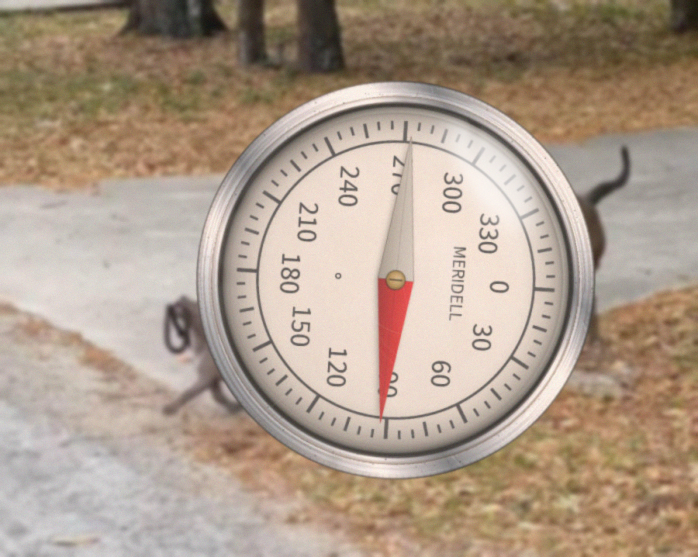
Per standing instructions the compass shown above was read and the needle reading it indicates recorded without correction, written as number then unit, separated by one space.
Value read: 92.5 °
